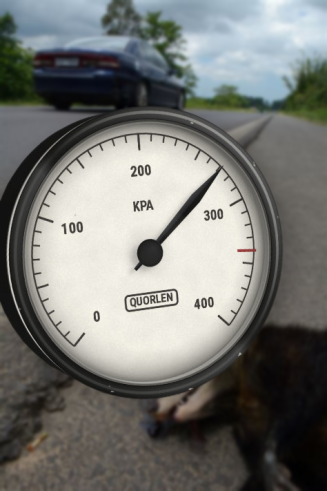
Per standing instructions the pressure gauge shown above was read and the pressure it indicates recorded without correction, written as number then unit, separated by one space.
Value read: 270 kPa
